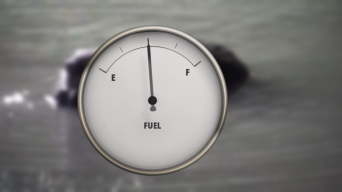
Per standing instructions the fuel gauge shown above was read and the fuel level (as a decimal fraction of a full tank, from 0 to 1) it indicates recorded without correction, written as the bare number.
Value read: 0.5
